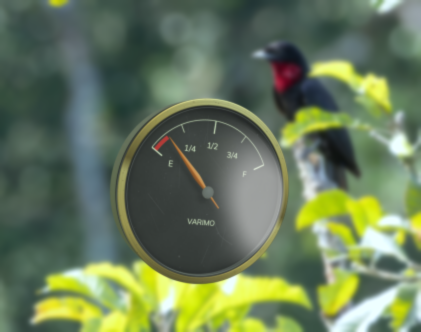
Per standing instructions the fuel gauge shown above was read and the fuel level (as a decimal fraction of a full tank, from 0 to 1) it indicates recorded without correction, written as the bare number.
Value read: 0.125
